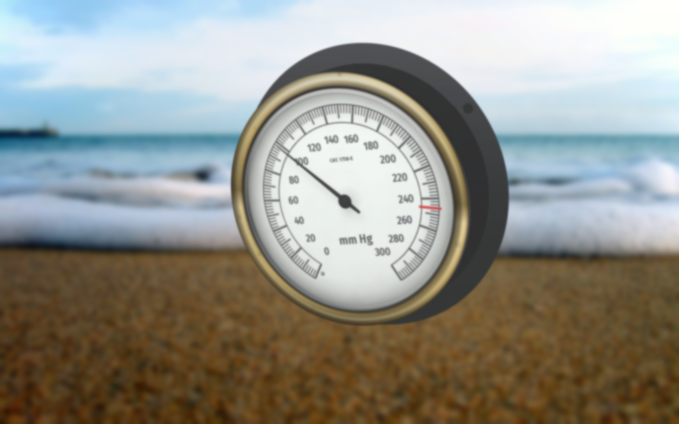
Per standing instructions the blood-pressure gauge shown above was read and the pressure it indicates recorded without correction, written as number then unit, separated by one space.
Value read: 100 mmHg
